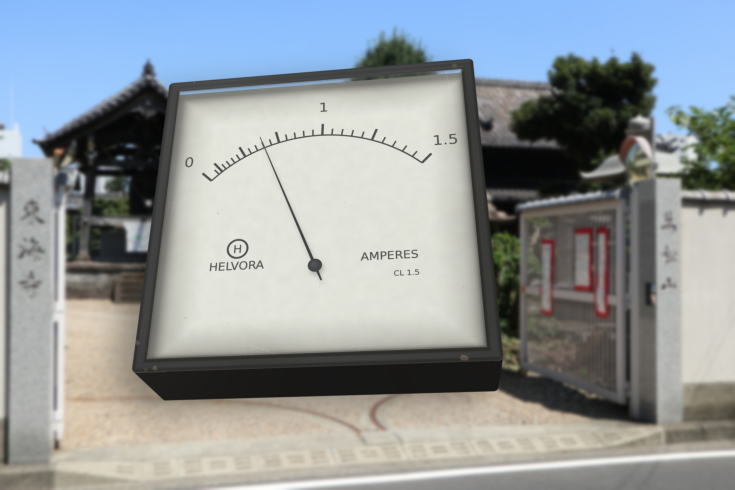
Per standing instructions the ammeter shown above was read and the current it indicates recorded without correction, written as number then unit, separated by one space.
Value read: 0.65 A
